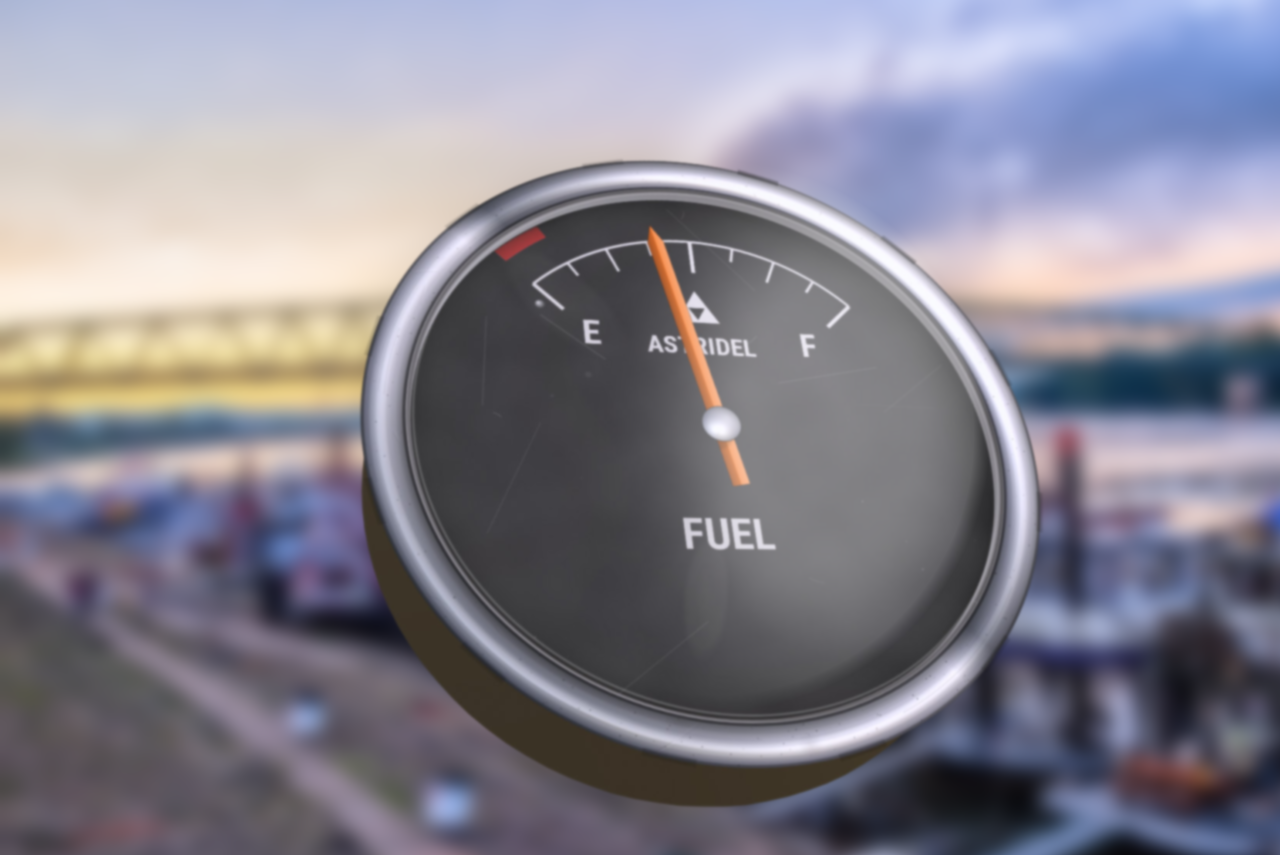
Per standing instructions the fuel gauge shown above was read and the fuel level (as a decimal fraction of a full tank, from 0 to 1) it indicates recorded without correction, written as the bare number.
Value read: 0.375
